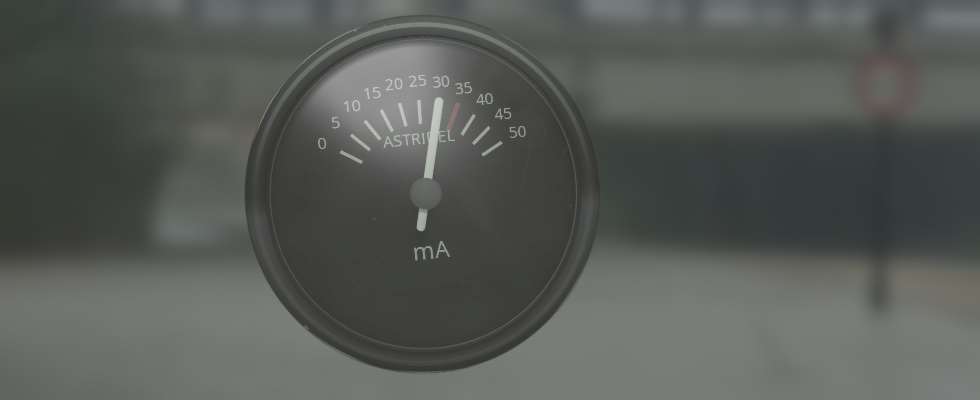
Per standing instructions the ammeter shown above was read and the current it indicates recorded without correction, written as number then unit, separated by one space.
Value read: 30 mA
